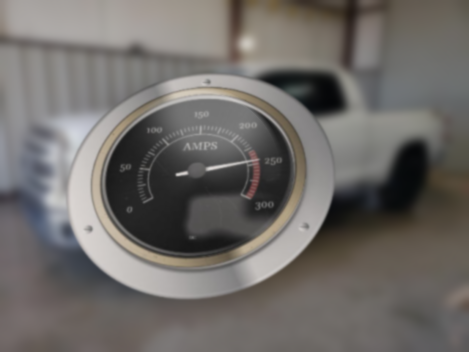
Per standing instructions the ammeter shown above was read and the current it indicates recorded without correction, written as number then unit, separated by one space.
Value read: 250 A
